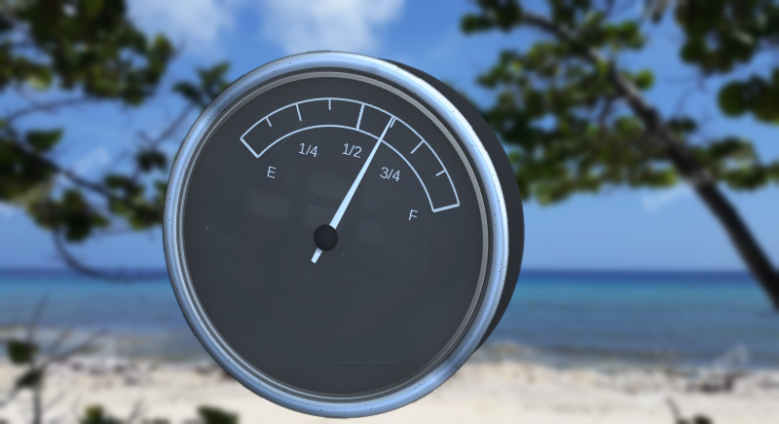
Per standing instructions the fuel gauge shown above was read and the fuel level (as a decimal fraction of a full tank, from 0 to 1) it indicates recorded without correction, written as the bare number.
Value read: 0.625
